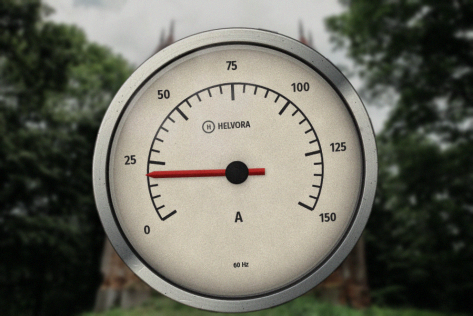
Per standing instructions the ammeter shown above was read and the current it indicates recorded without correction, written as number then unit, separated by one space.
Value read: 20 A
